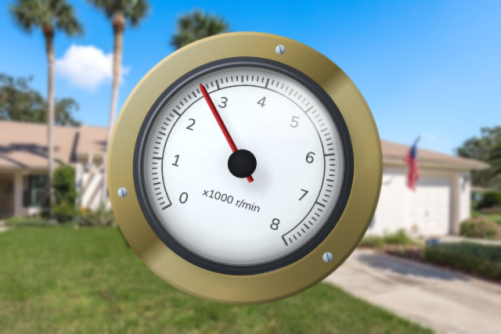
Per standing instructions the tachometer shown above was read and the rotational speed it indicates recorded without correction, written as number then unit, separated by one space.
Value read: 2700 rpm
